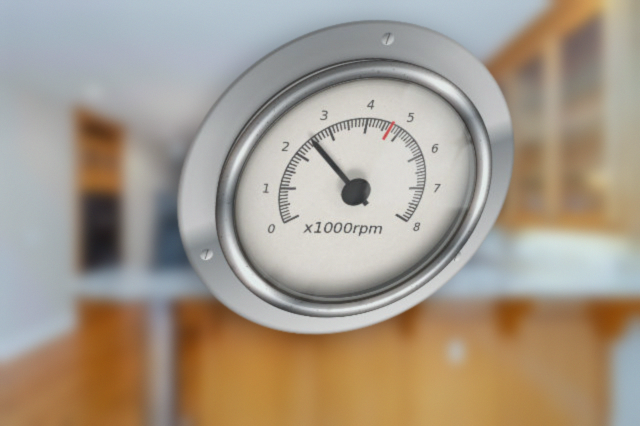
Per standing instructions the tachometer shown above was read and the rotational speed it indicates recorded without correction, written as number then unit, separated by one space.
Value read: 2500 rpm
